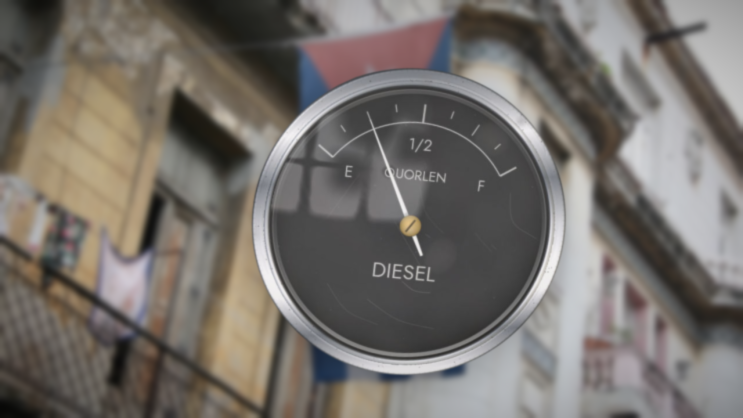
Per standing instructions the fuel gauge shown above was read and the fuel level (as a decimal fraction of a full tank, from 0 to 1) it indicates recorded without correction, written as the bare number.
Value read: 0.25
